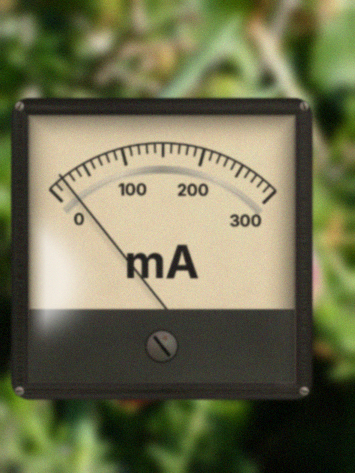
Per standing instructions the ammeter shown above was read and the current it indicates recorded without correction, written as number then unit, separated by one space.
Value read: 20 mA
